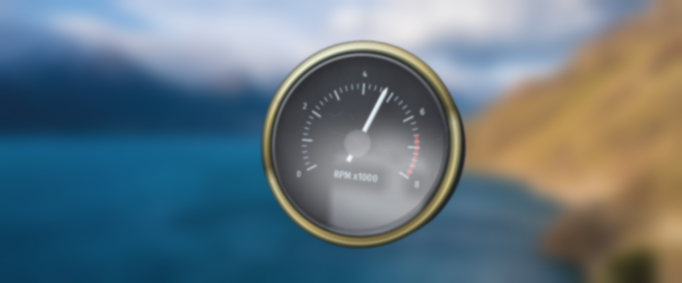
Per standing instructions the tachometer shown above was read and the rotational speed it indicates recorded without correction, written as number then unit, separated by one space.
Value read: 4800 rpm
